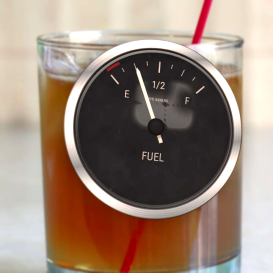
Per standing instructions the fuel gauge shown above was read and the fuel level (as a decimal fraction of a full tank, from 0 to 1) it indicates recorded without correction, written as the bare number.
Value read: 0.25
